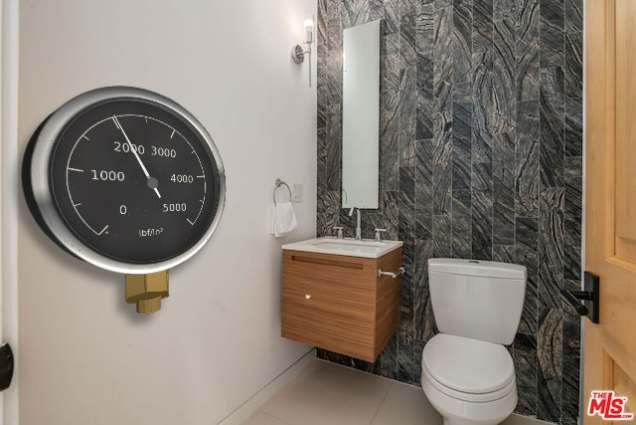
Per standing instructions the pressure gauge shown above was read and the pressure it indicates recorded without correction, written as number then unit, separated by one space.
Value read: 2000 psi
